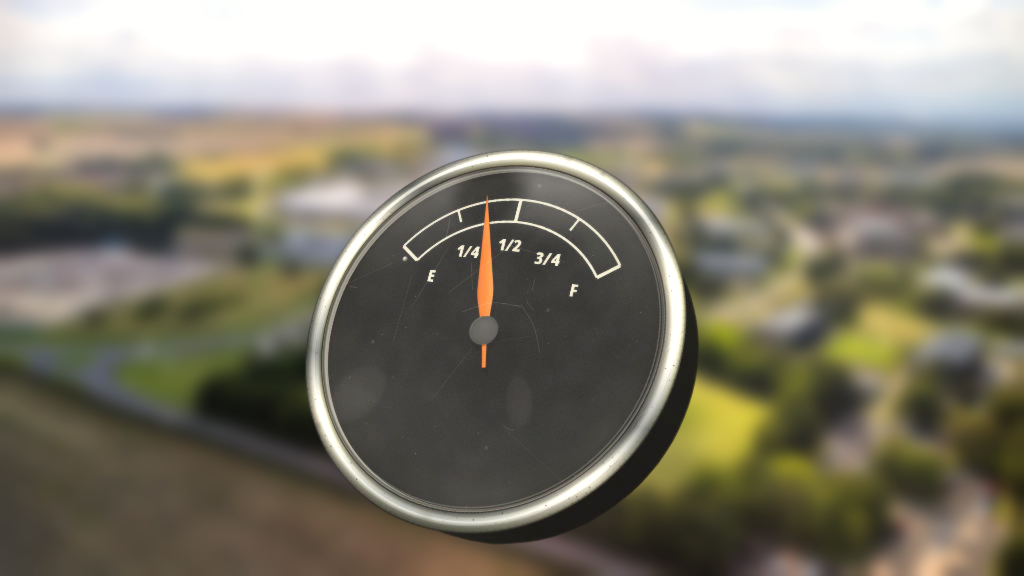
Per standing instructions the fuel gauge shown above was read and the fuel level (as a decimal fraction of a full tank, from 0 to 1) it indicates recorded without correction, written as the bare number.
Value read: 0.375
